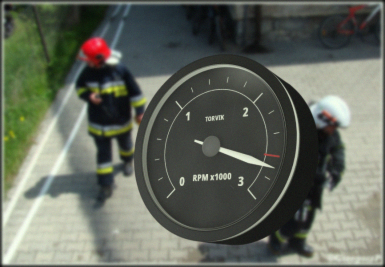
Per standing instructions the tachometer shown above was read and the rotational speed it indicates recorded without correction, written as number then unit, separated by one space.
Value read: 2700 rpm
